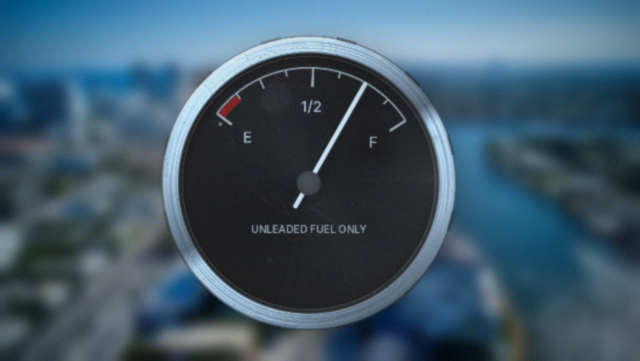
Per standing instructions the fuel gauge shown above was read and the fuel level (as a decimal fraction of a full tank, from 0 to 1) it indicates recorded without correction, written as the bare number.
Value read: 0.75
